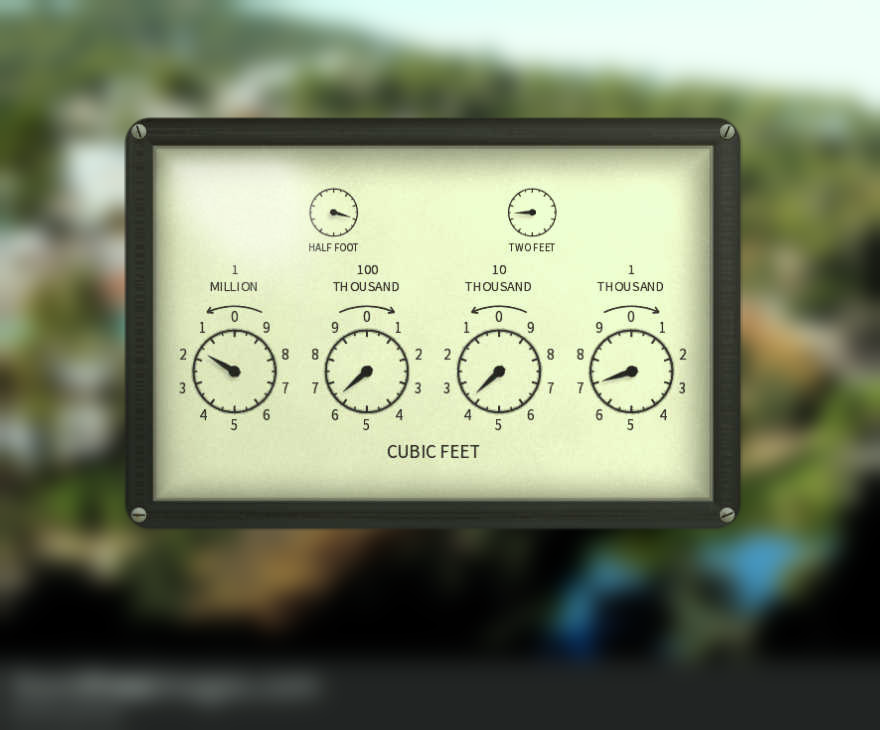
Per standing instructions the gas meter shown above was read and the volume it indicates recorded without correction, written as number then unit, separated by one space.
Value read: 163700 ft³
